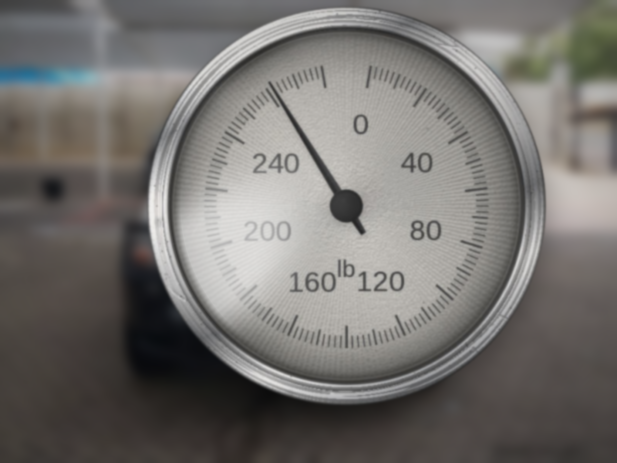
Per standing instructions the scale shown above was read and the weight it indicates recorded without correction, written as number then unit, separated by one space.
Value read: 262 lb
